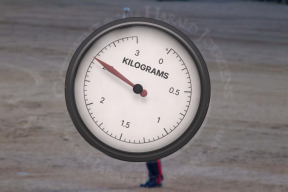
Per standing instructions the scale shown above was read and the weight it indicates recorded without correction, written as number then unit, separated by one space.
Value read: 2.5 kg
